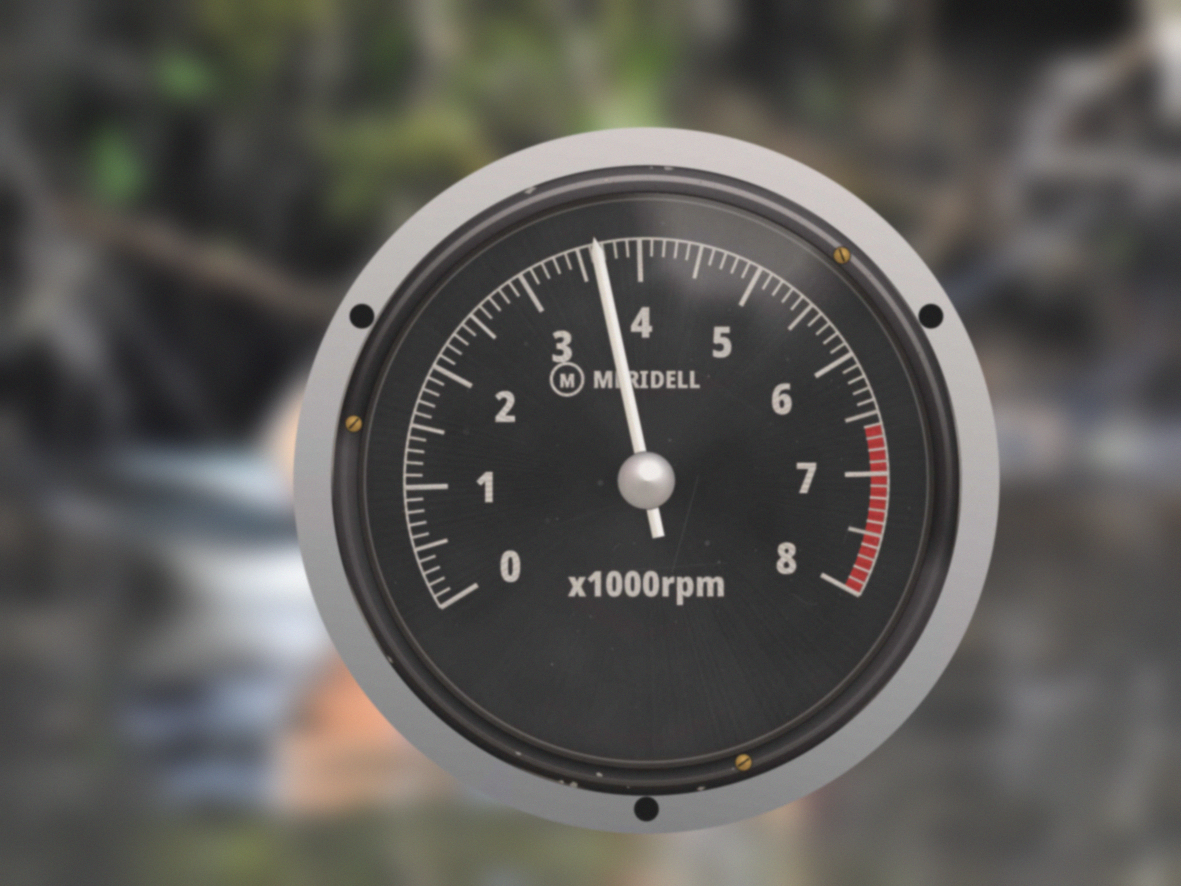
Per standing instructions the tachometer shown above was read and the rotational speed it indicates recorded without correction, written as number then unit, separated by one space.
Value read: 3650 rpm
